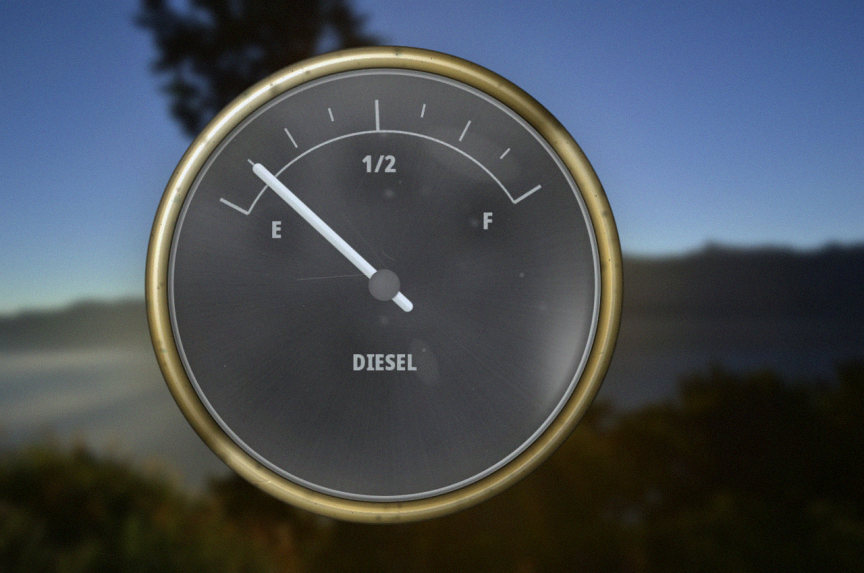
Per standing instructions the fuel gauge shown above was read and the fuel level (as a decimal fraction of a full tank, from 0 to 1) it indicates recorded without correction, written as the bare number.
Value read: 0.125
